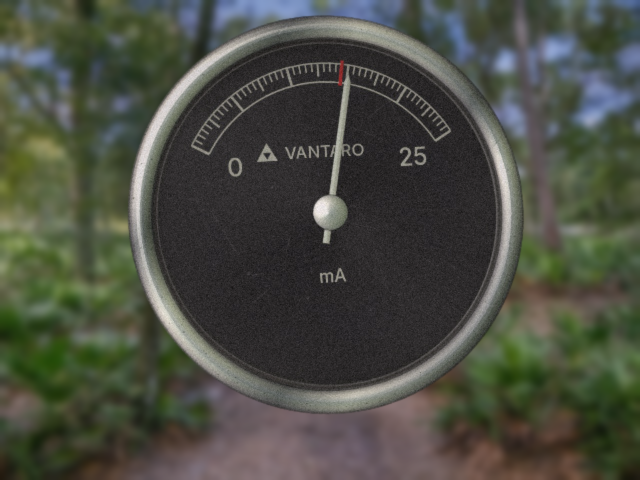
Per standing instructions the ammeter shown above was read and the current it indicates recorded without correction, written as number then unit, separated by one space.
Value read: 15 mA
